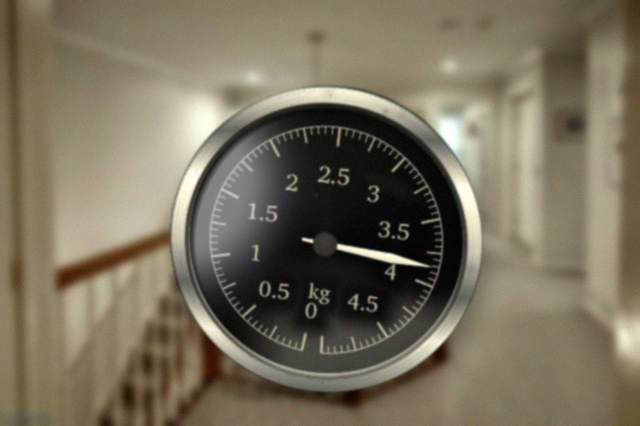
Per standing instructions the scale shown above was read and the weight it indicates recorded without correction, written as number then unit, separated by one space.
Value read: 3.85 kg
